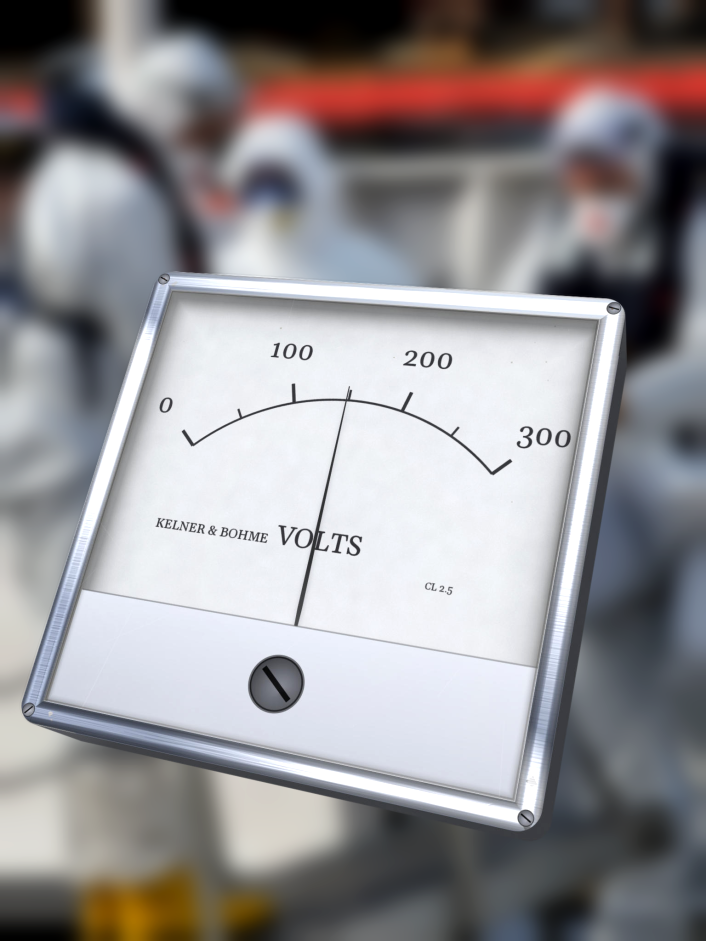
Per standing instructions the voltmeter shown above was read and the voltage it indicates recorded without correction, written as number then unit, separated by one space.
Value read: 150 V
